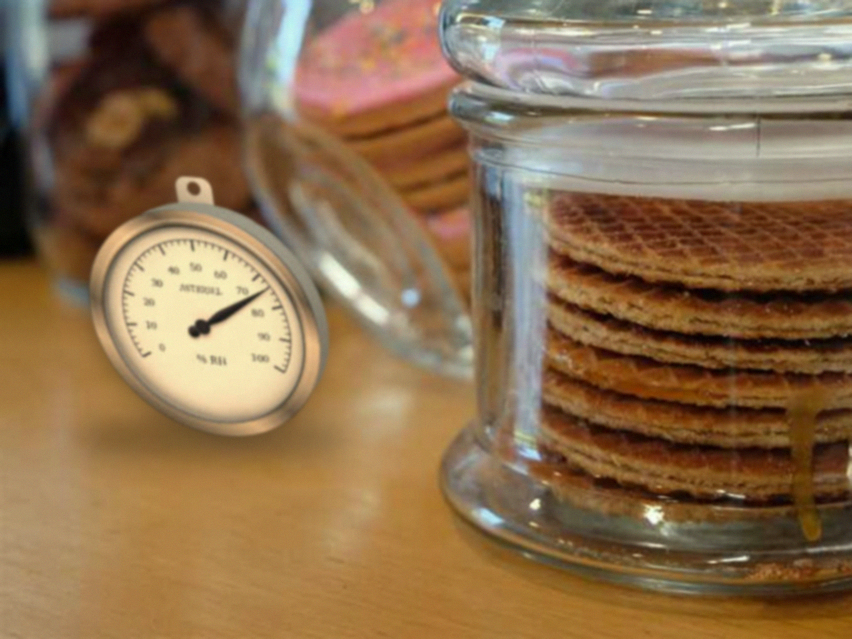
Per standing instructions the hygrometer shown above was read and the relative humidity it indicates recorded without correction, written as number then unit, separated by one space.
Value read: 74 %
